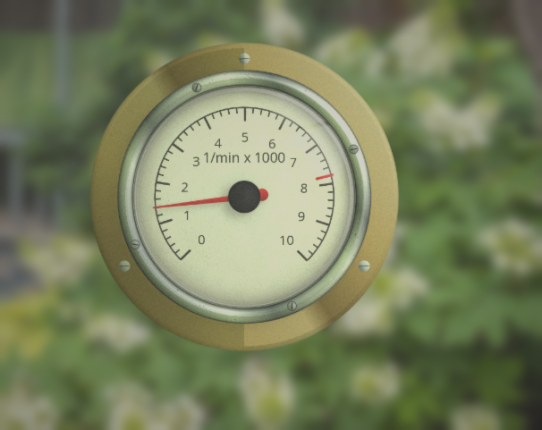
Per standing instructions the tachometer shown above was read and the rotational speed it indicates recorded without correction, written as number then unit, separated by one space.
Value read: 1400 rpm
